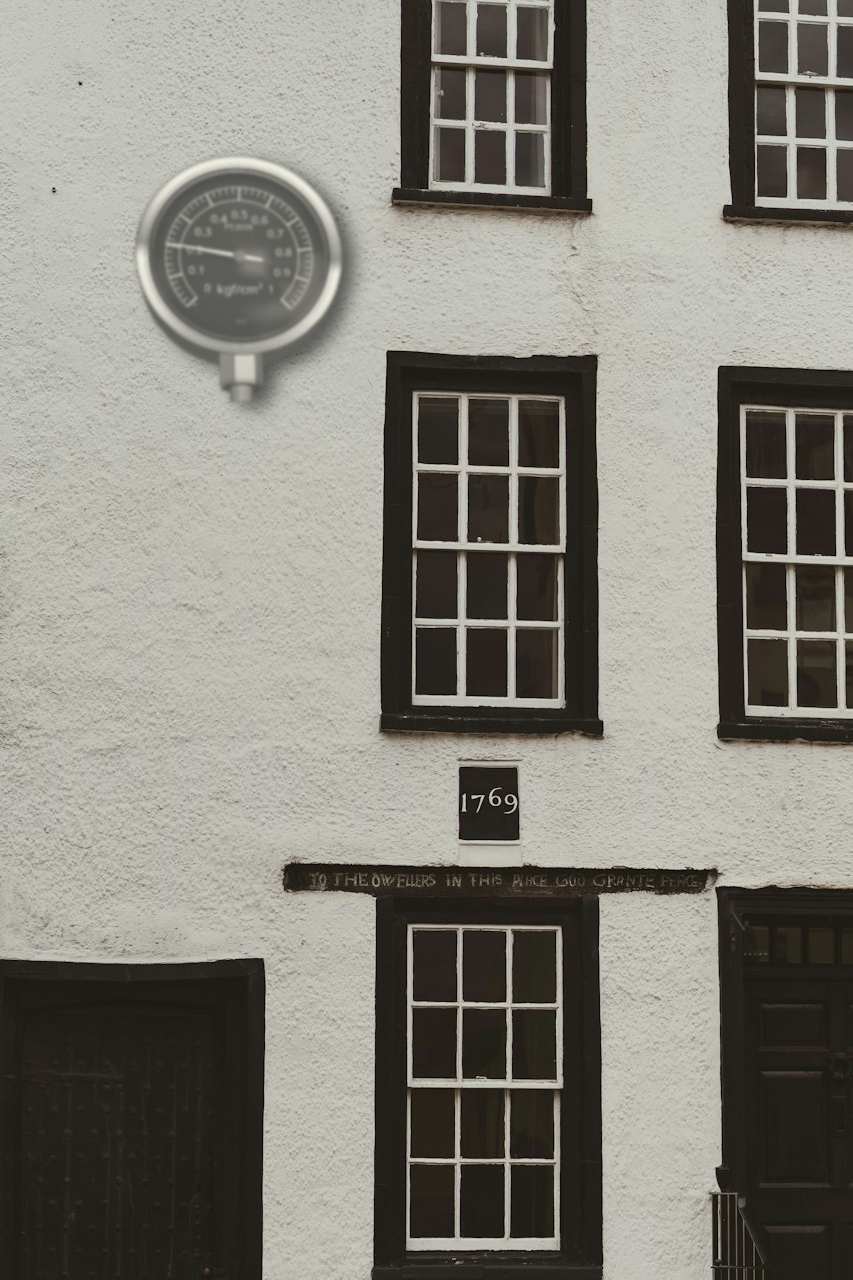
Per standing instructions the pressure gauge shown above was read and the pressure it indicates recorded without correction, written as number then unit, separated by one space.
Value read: 0.2 kg/cm²
